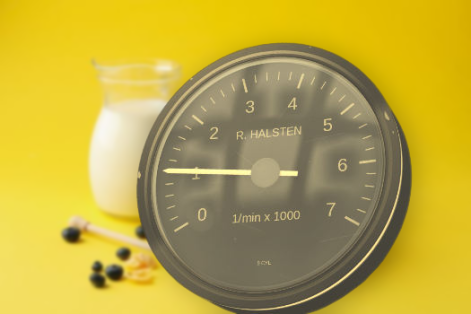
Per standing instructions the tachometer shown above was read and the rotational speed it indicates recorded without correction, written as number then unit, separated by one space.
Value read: 1000 rpm
